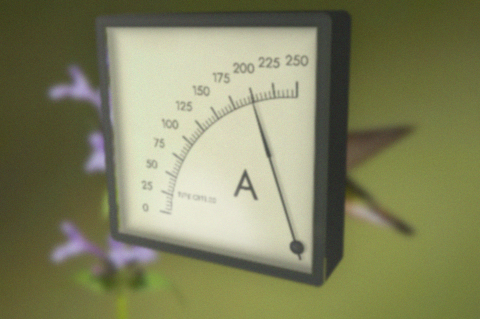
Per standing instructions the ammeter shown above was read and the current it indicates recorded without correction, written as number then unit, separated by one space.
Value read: 200 A
